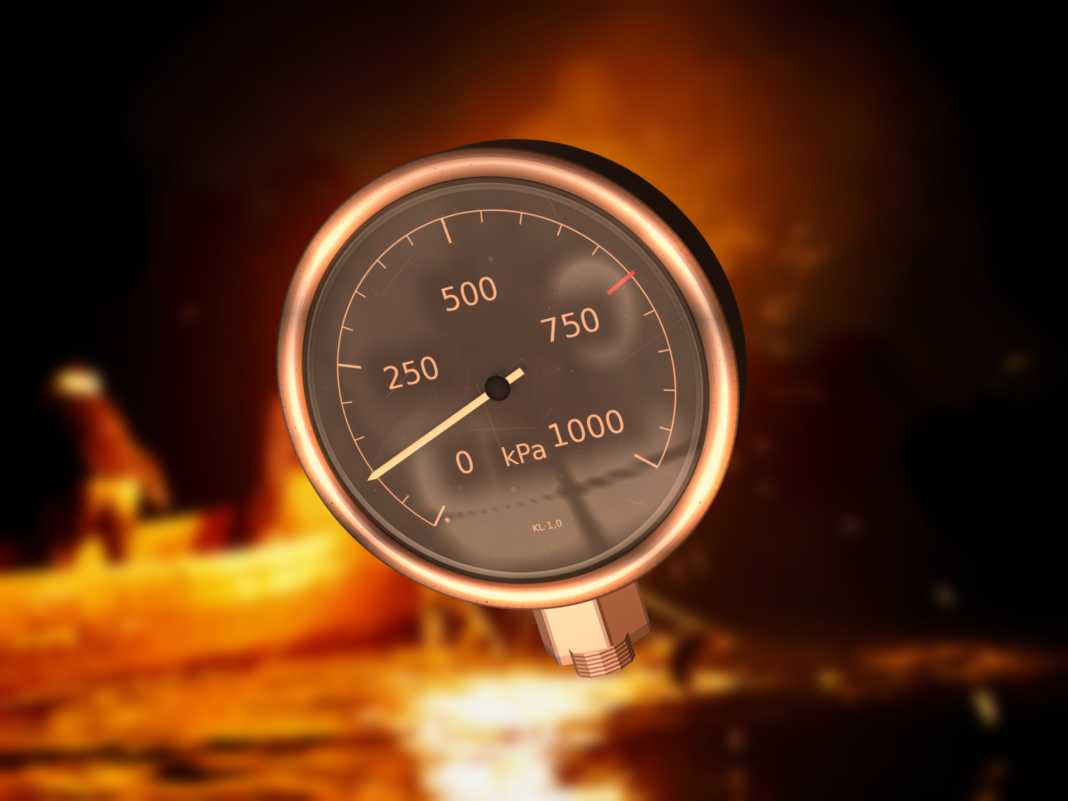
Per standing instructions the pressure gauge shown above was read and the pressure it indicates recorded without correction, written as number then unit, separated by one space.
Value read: 100 kPa
